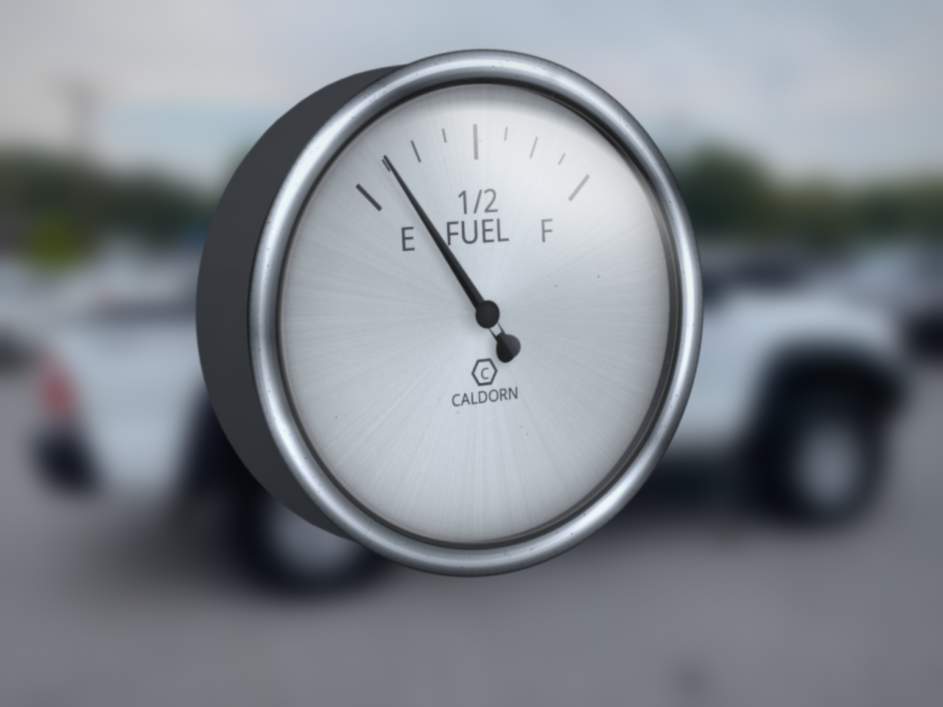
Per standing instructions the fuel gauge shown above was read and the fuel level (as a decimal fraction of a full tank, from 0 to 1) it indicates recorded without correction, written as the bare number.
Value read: 0.125
